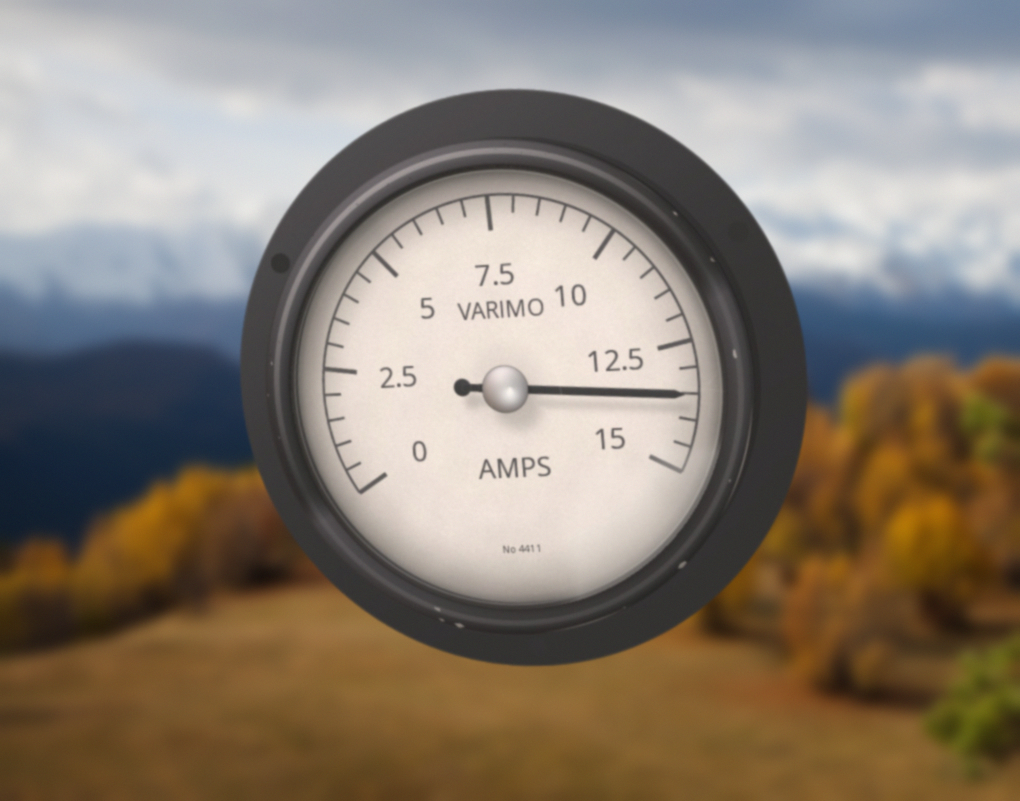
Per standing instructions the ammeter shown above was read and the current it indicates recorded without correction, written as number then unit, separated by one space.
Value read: 13.5 A
